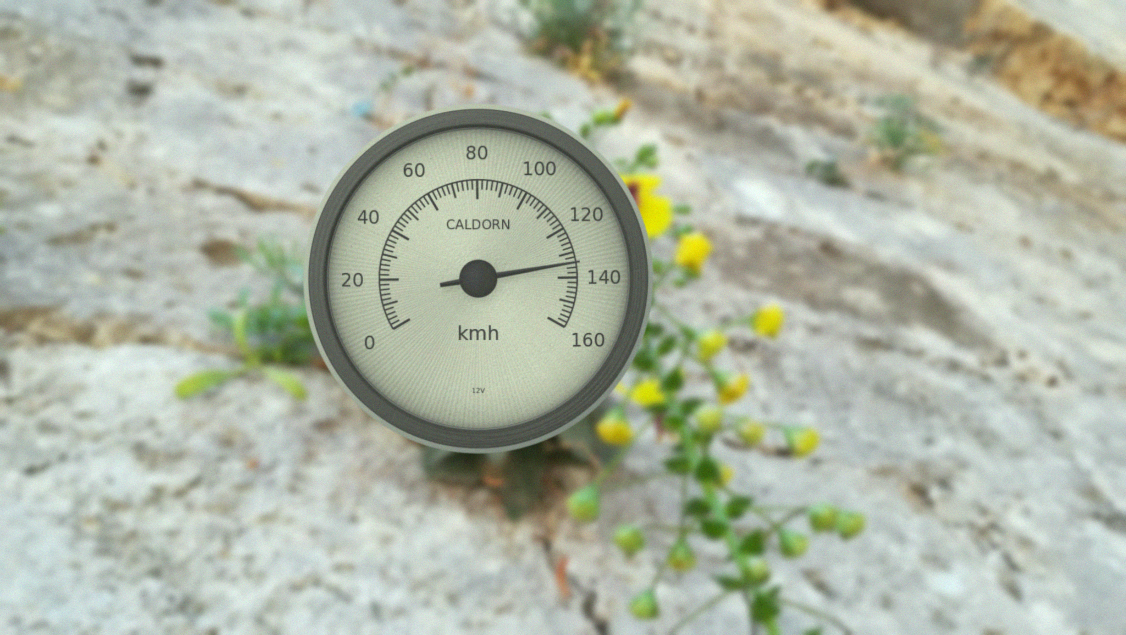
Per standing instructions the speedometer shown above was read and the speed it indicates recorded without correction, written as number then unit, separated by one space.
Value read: 134 km/h
